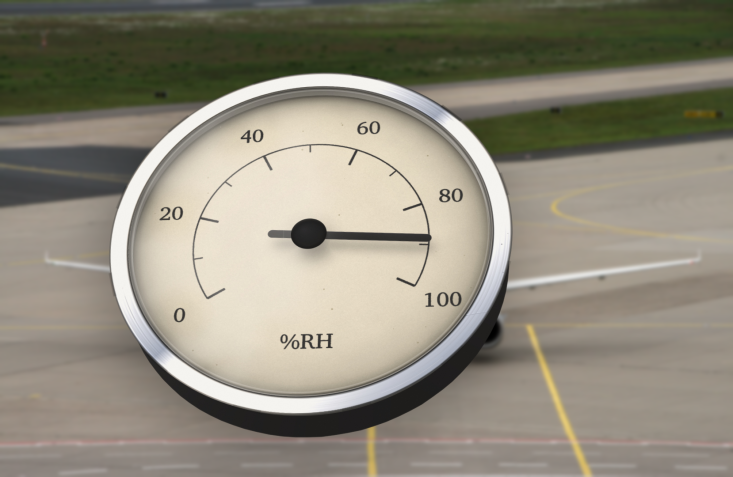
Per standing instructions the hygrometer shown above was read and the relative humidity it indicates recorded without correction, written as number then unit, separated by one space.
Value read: 90 %
